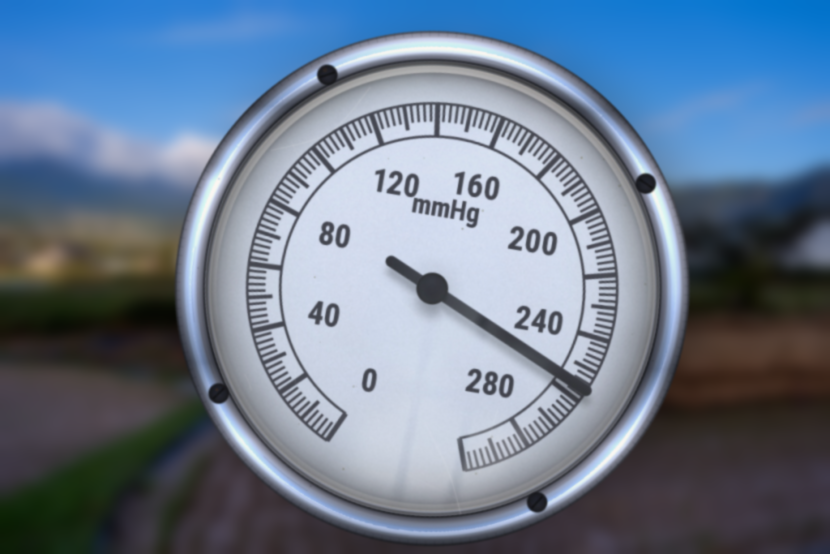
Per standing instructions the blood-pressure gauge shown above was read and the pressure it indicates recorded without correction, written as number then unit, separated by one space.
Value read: 256 mmHg
